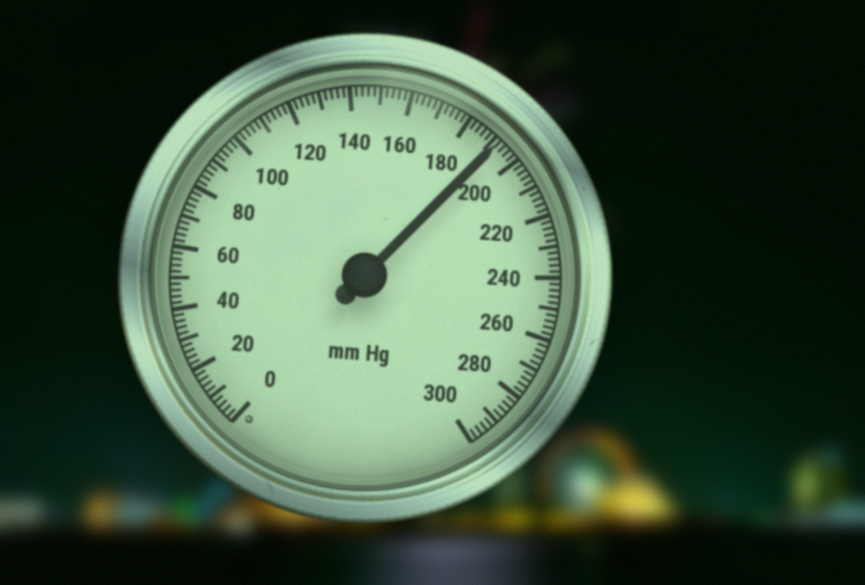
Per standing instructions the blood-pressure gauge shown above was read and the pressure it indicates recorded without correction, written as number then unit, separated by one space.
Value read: 192 mmHg
